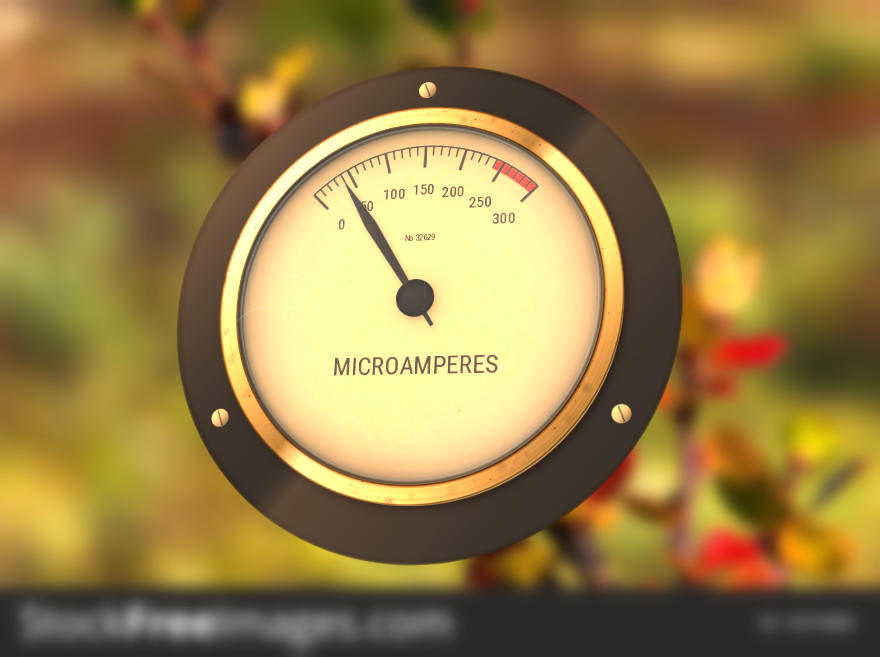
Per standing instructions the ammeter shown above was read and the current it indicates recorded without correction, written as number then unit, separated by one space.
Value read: 40 µA
